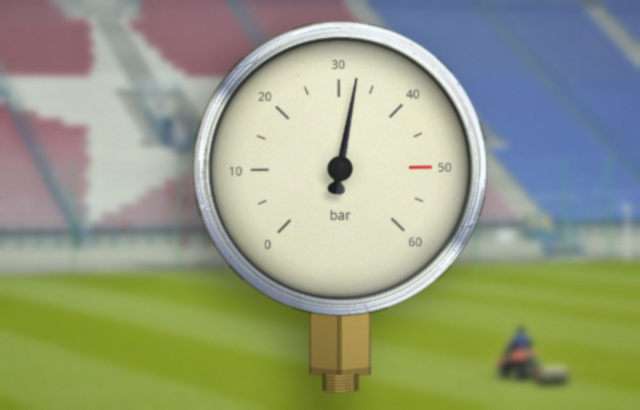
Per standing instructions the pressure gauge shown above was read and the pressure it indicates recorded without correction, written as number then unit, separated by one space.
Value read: 32.5 bar
